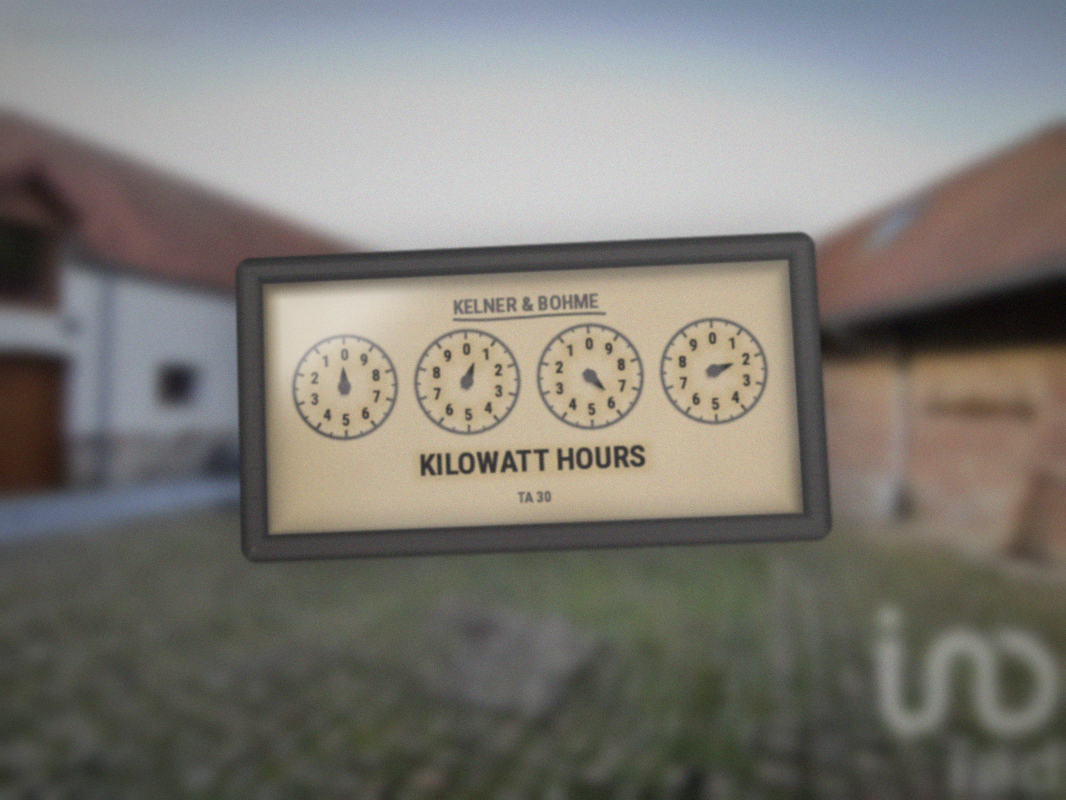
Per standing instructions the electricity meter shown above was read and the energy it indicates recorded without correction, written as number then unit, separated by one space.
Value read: 62 kWh
